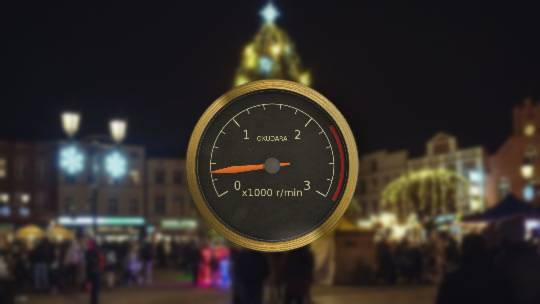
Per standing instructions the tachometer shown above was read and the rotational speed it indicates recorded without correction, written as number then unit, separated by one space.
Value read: 300 rpm
